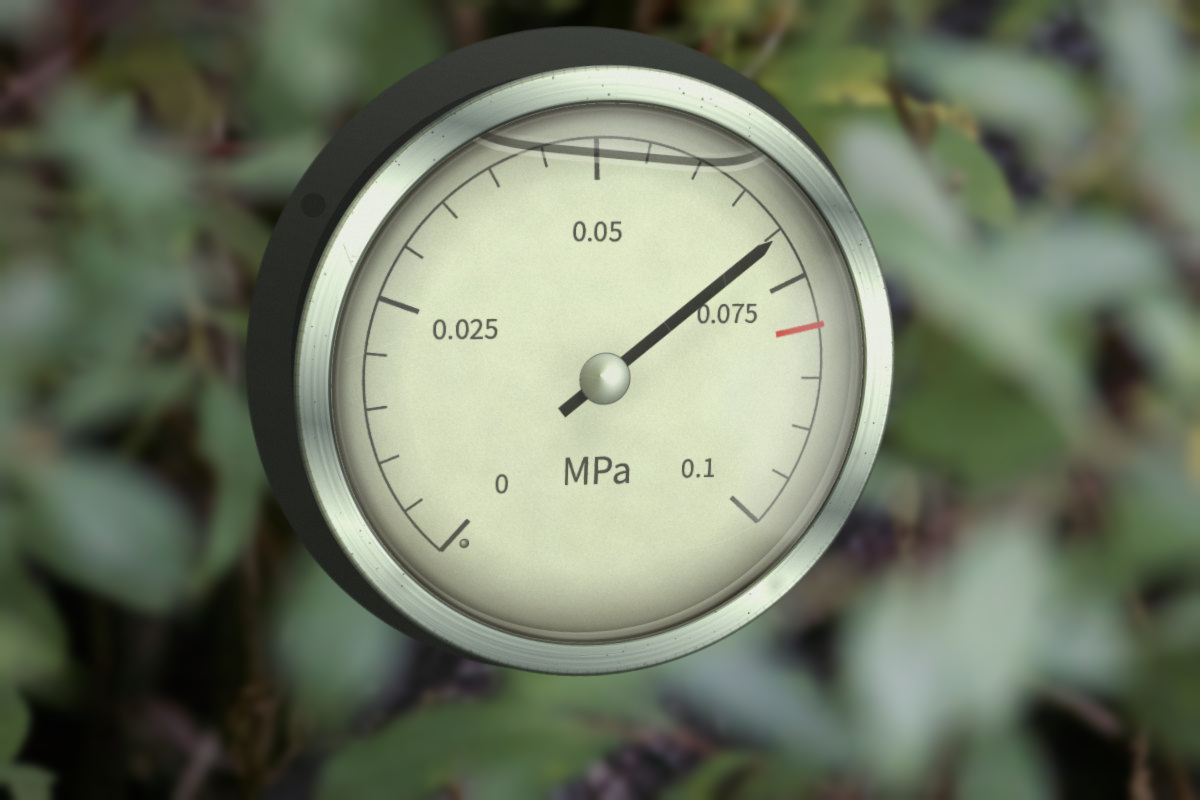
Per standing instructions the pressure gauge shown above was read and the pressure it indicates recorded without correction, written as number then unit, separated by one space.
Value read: 0.07 MPa
